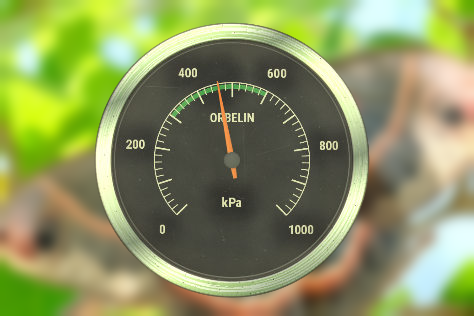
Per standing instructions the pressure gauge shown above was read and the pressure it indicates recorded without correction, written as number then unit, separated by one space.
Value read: 460 kPa
